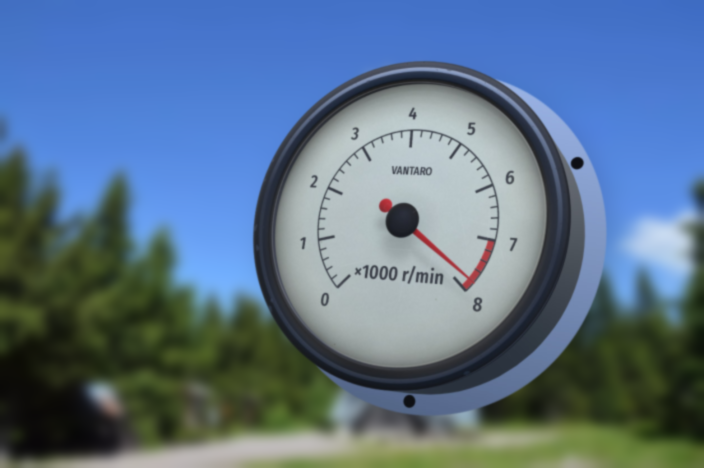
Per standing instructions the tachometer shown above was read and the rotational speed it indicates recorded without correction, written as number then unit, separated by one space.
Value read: 7800 rpm
